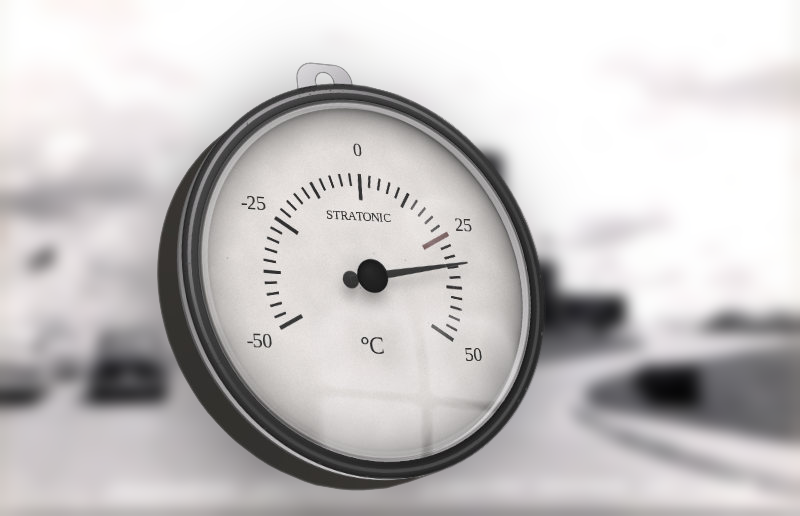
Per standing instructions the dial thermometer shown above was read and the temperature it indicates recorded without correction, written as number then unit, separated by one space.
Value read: 32.5 °C
